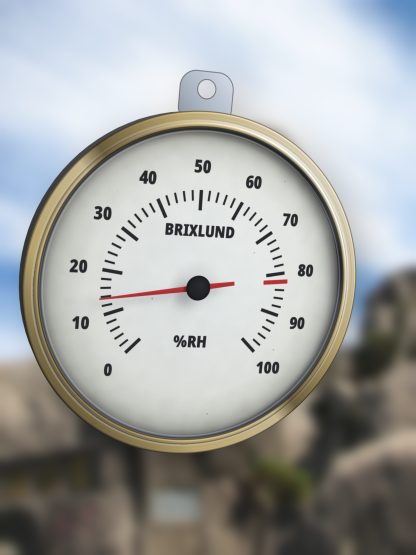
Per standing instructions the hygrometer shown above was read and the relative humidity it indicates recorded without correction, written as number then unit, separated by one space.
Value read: 14 %
